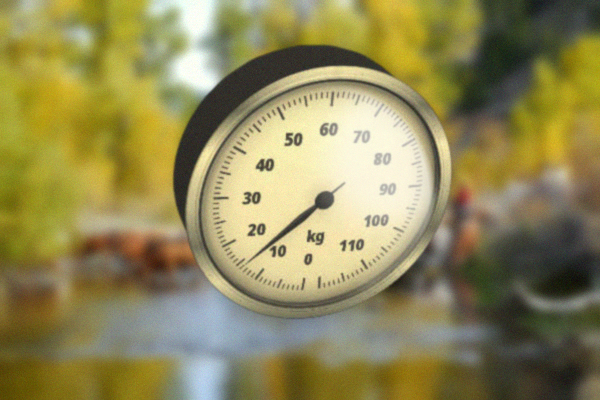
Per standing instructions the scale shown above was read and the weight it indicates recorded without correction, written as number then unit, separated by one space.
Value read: 15 kg
